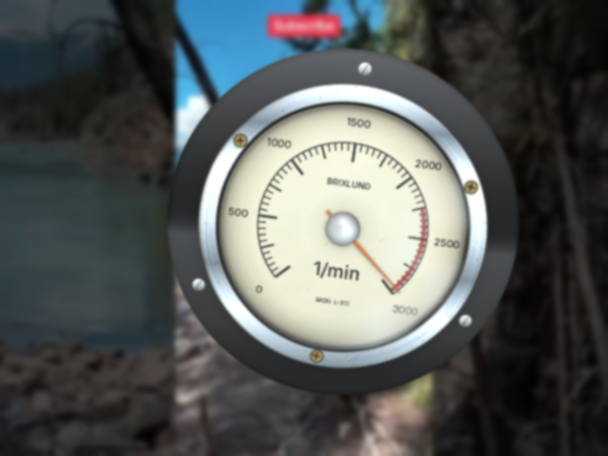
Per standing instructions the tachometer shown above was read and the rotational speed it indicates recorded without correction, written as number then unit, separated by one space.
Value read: 2950 rpm
